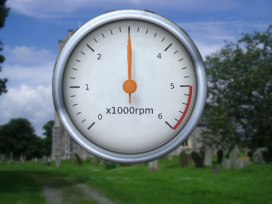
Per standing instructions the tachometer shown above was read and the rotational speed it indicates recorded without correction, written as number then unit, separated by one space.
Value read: 3000 rpm
